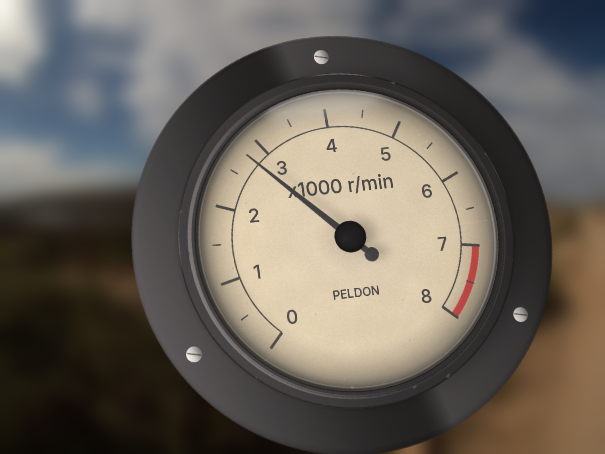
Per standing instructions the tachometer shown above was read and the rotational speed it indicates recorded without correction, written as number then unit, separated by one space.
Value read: 2750 rpm
